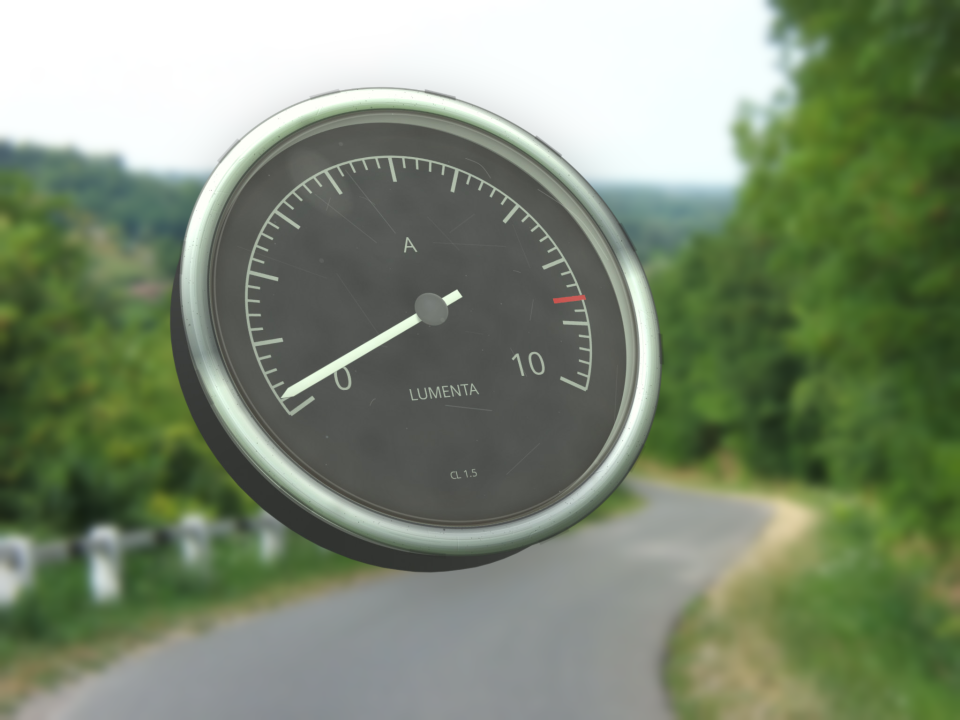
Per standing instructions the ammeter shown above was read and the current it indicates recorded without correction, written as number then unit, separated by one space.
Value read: 0.2 A
